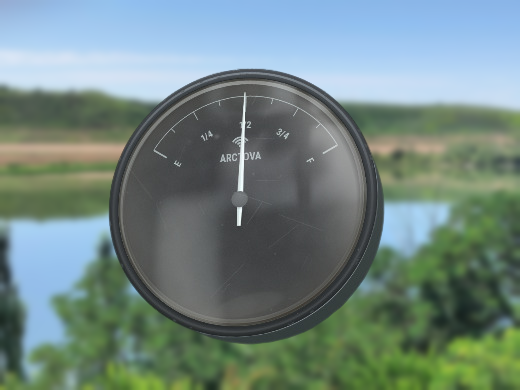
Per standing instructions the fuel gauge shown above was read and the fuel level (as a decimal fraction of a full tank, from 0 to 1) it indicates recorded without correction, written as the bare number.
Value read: 0.5
